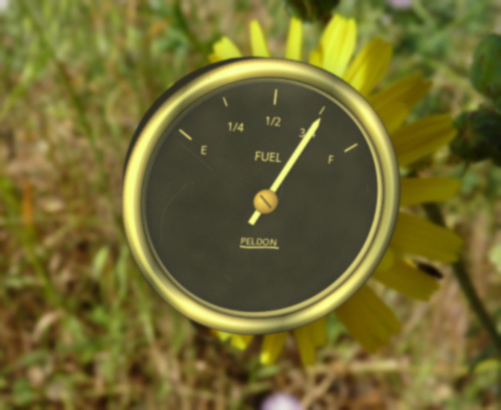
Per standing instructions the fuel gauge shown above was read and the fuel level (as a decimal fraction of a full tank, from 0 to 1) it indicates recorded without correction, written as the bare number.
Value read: 0.75
